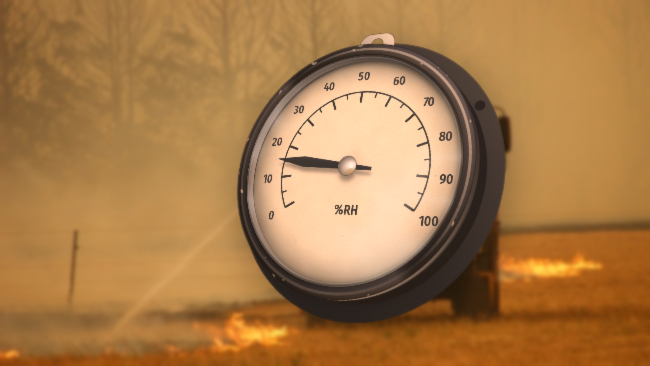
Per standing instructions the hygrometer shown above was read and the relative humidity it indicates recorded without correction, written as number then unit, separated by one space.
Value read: 15 %
